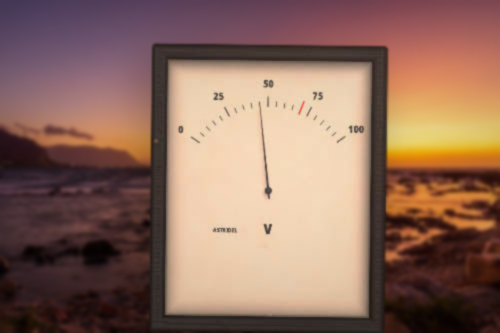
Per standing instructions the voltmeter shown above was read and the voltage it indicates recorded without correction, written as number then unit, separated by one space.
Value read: 45 V
